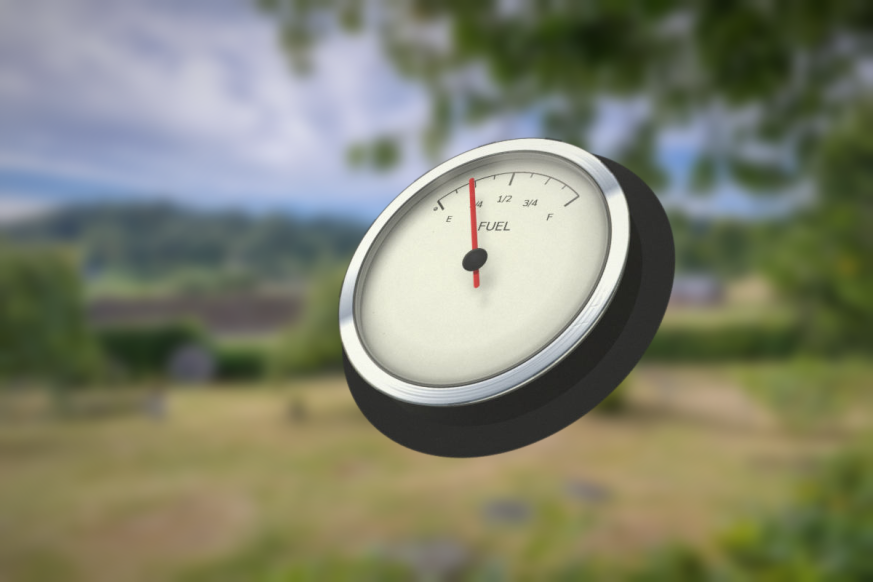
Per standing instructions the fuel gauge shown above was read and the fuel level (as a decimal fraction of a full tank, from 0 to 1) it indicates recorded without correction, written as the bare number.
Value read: 0.25
